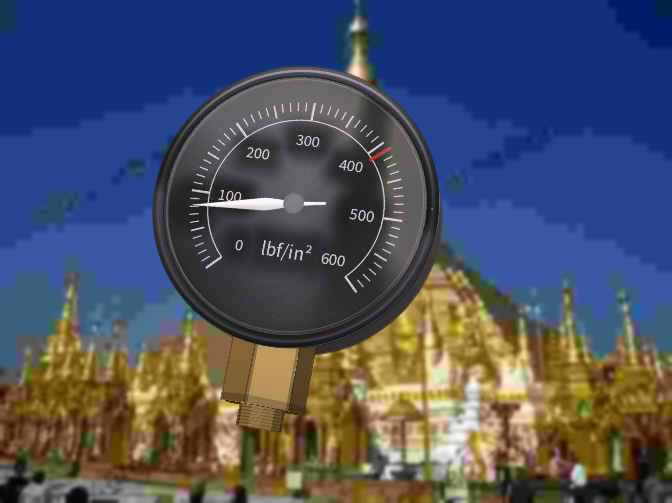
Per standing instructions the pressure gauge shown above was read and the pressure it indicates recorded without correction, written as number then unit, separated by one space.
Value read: 80 psi
